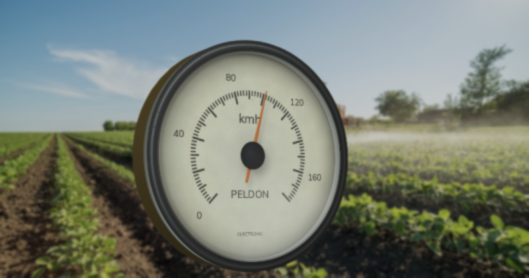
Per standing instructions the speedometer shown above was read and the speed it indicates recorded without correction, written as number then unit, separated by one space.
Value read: 100 km/h
